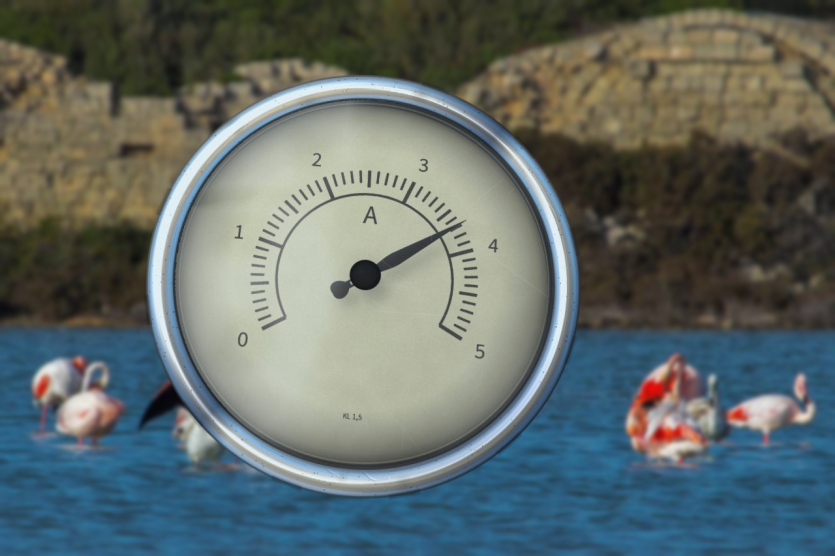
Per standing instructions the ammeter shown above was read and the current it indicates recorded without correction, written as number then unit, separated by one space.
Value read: 3.7 A
